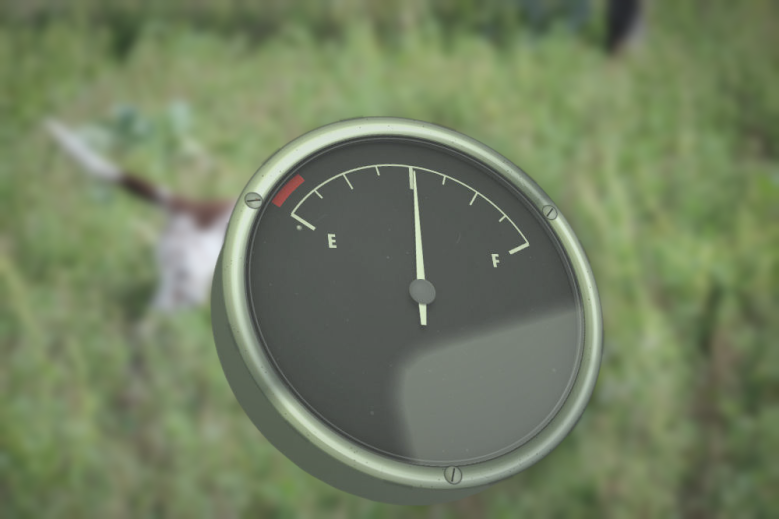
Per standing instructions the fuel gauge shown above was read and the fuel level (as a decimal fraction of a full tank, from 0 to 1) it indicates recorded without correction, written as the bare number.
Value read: 0.5
